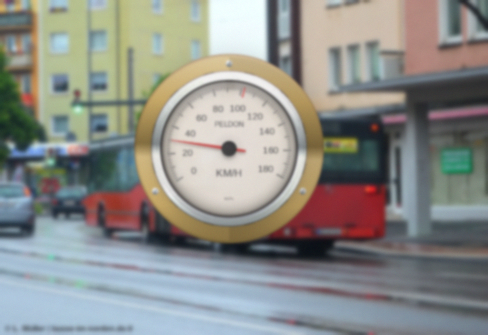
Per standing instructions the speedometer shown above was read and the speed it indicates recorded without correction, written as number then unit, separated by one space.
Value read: 30 km/h
